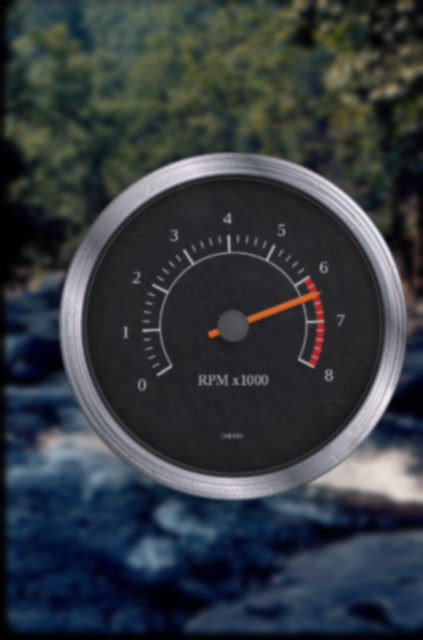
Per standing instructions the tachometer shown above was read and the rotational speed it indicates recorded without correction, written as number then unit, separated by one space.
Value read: 6400 rpm
